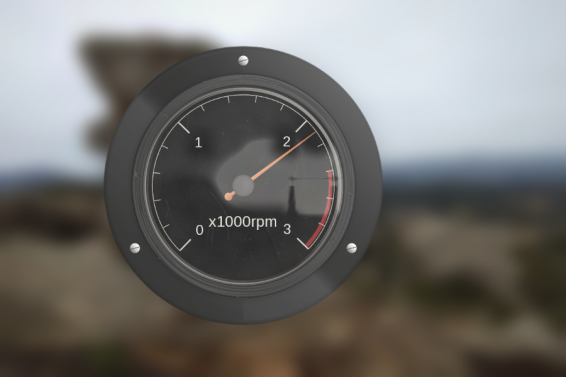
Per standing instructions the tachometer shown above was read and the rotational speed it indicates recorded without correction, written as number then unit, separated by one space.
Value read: 2100 rpm
